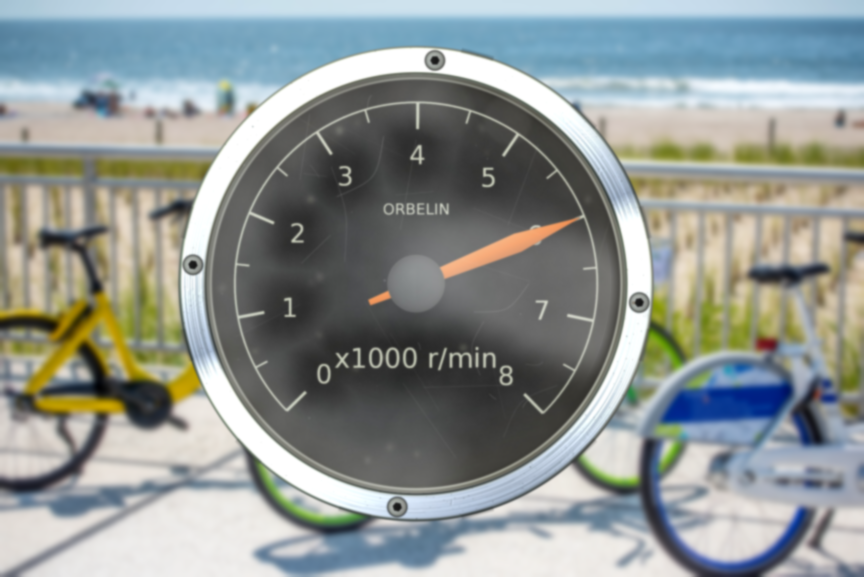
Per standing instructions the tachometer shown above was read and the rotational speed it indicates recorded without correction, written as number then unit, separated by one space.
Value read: 6000 rpm
